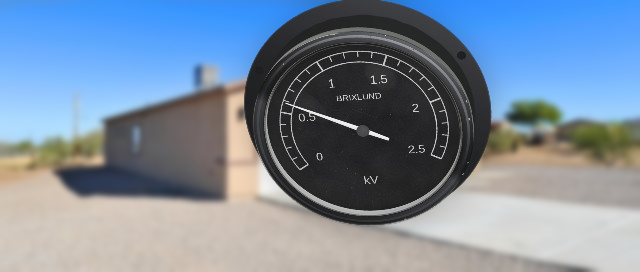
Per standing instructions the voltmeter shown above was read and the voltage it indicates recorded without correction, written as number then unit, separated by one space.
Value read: 0.6 kV
